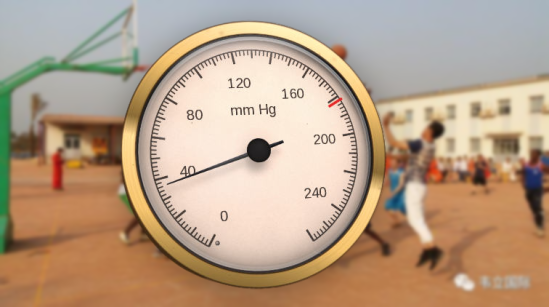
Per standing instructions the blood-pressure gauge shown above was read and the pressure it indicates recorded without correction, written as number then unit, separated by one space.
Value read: 36 mmHg
